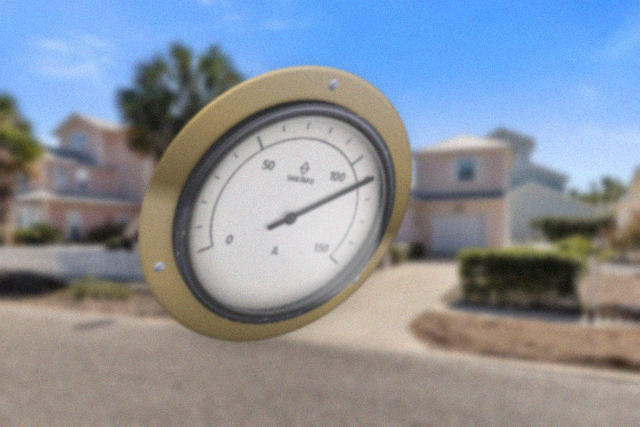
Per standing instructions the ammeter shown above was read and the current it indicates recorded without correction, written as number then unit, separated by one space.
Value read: 110 A
